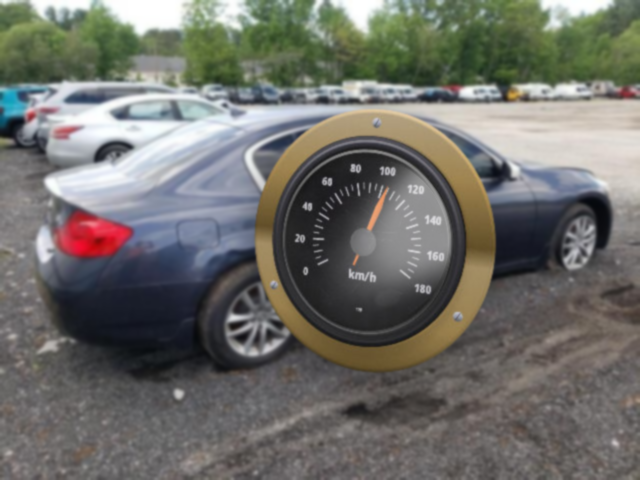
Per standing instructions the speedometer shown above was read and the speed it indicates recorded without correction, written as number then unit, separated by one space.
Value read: 105 km/h
